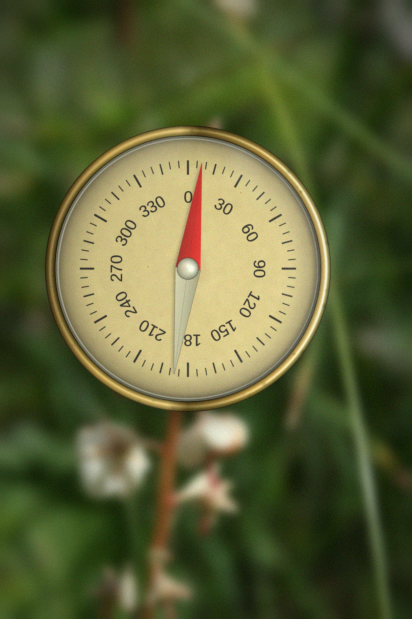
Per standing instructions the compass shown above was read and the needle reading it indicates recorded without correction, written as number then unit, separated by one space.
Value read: 7.5 °
